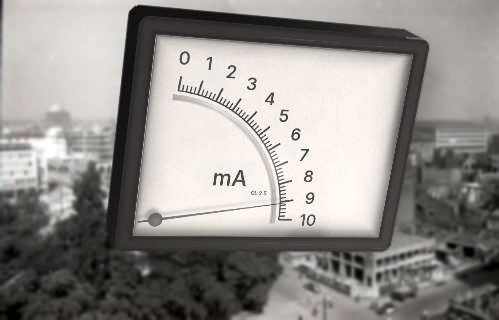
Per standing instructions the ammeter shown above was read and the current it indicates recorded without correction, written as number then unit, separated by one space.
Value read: 9 mA
